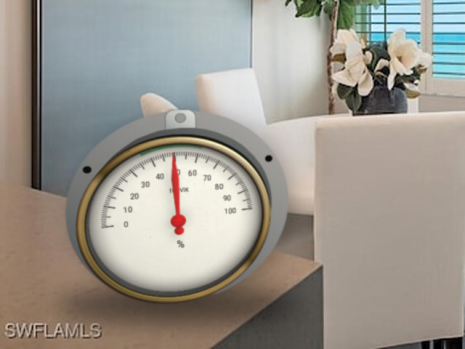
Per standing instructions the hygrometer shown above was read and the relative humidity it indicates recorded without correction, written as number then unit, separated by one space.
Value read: 50 %
